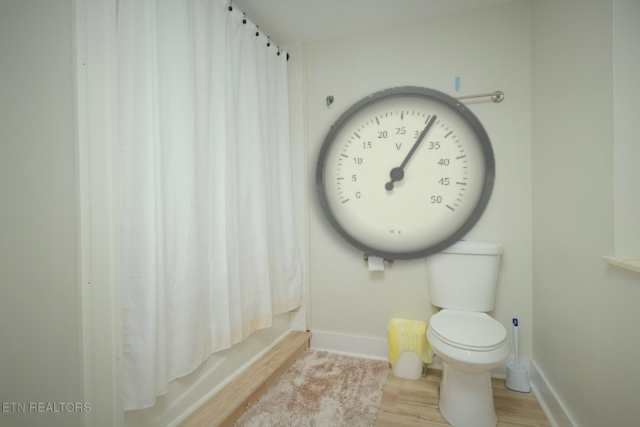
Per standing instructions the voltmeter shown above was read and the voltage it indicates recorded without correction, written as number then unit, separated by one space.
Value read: 31 V
